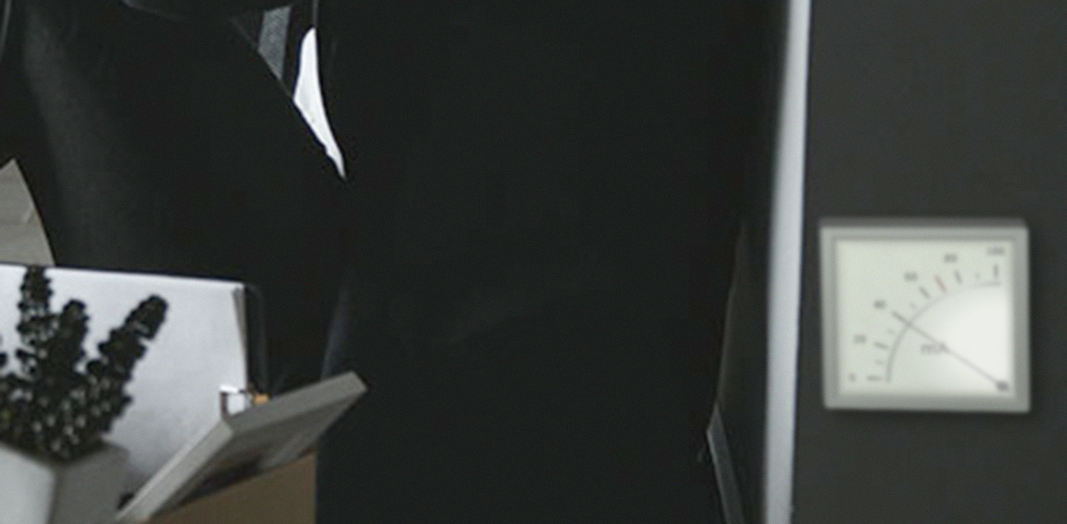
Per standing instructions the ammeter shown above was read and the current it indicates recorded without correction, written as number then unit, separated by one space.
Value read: 40 mA
